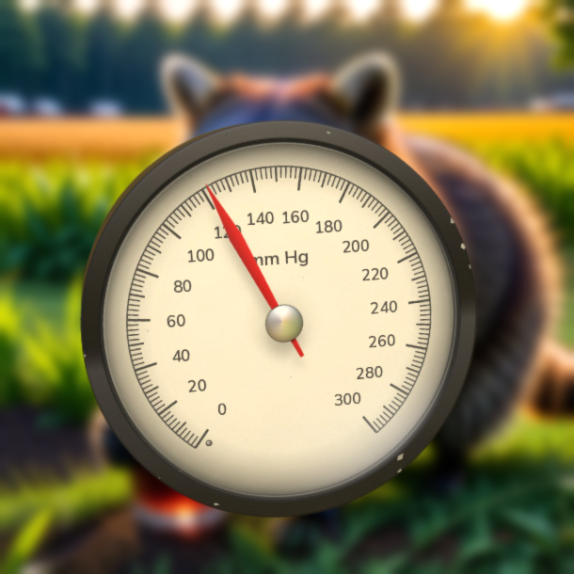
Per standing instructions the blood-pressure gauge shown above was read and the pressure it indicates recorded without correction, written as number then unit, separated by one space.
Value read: 122 mmHg
